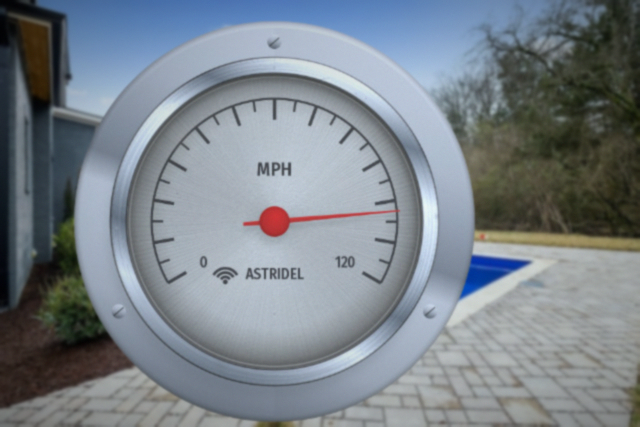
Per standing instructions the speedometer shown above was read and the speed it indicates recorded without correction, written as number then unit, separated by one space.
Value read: 102.5 mph
